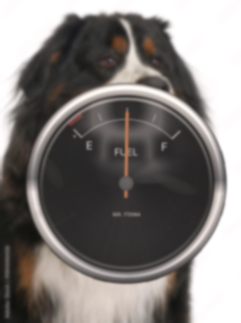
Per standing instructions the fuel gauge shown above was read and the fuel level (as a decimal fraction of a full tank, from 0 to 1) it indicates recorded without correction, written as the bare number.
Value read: 0.5
